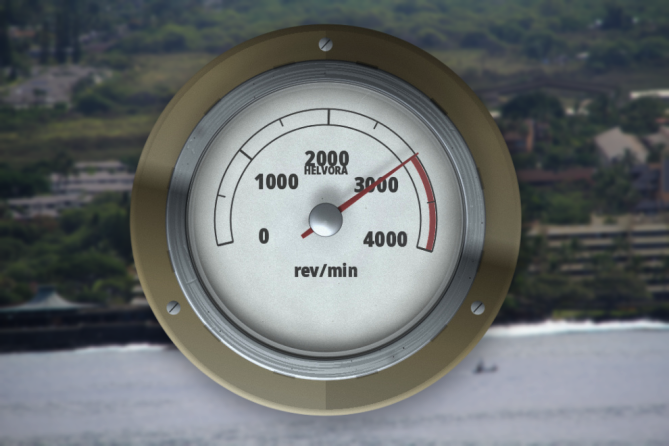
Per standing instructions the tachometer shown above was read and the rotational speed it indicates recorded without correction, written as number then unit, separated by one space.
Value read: 3000 rpm
